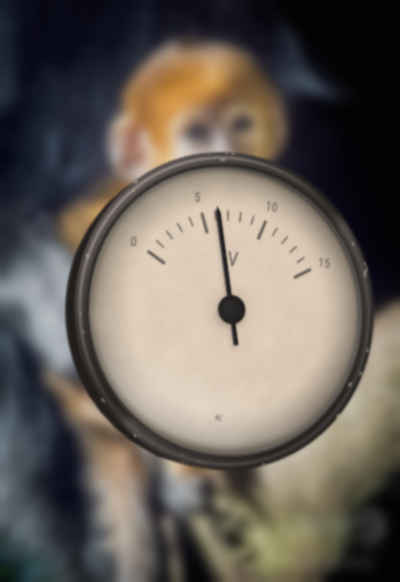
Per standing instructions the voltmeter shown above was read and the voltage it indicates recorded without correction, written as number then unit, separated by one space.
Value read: 6 V
